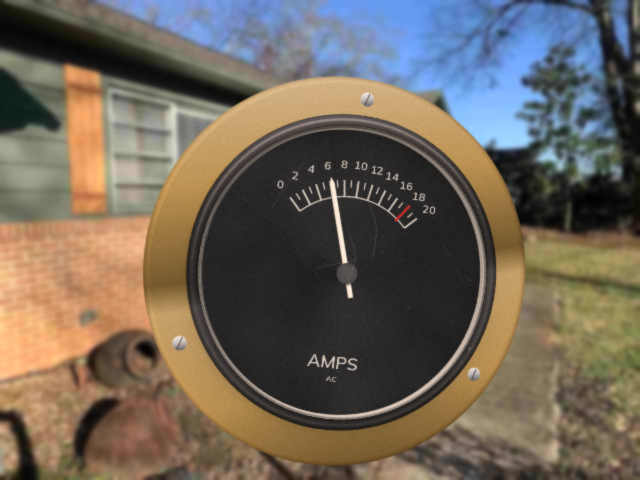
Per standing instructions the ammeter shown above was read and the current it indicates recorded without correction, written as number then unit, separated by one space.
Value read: 6 A
